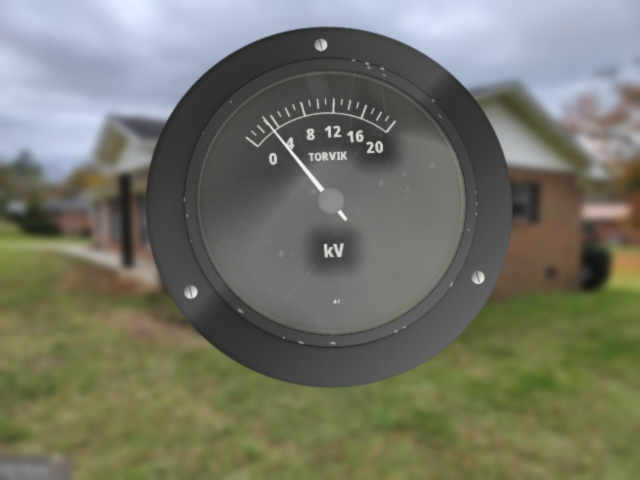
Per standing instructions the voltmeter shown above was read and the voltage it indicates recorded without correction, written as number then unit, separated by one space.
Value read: 3 kV
